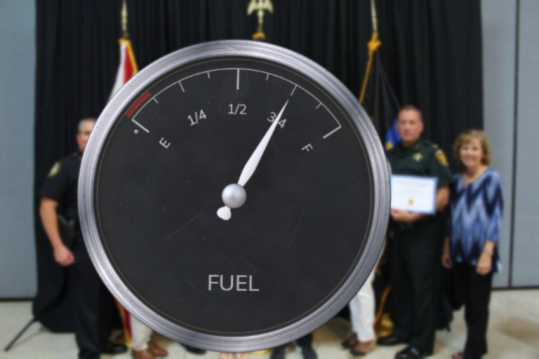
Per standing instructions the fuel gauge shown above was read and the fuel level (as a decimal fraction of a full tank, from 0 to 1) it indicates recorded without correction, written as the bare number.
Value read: 0.75
